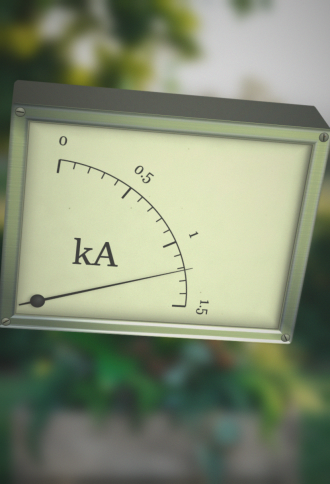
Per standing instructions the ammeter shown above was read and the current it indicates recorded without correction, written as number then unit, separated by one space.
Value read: 1.2 kA
